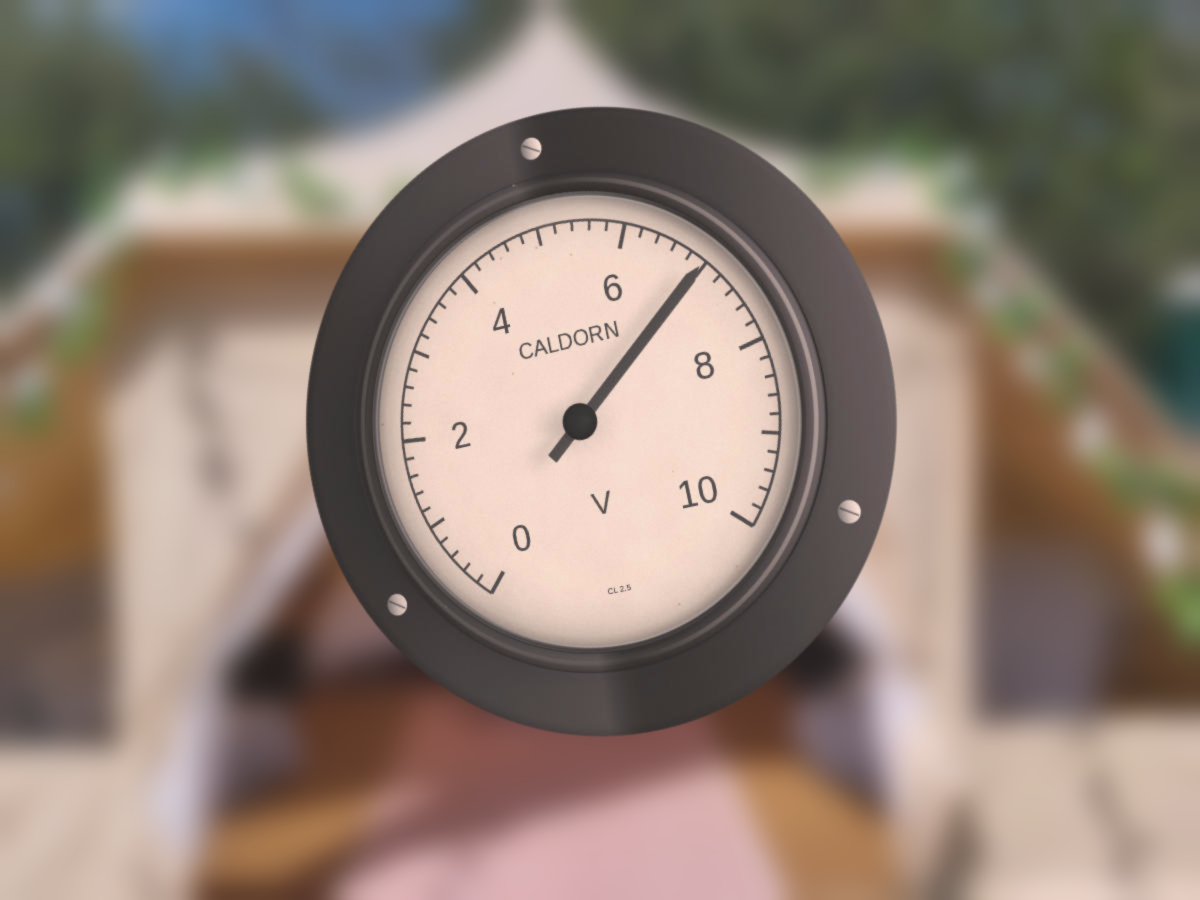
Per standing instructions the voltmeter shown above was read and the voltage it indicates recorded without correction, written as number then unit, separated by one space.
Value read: 7 V
